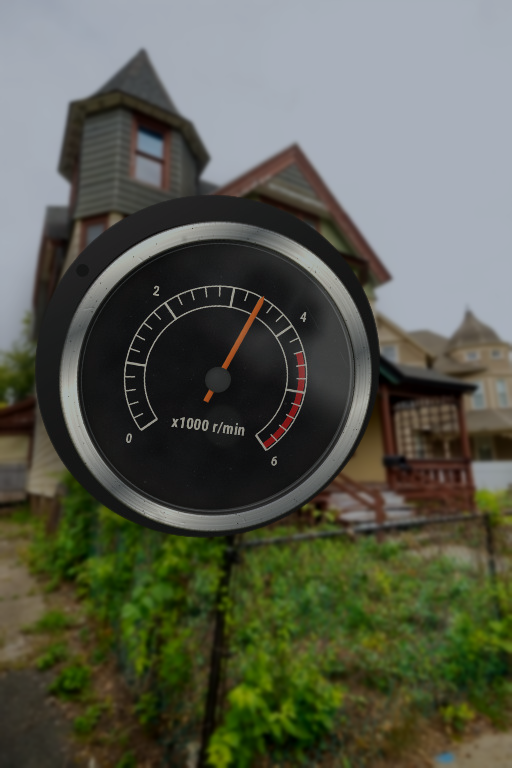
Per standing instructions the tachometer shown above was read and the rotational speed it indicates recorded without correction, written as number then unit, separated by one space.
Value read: 3400 rpm
